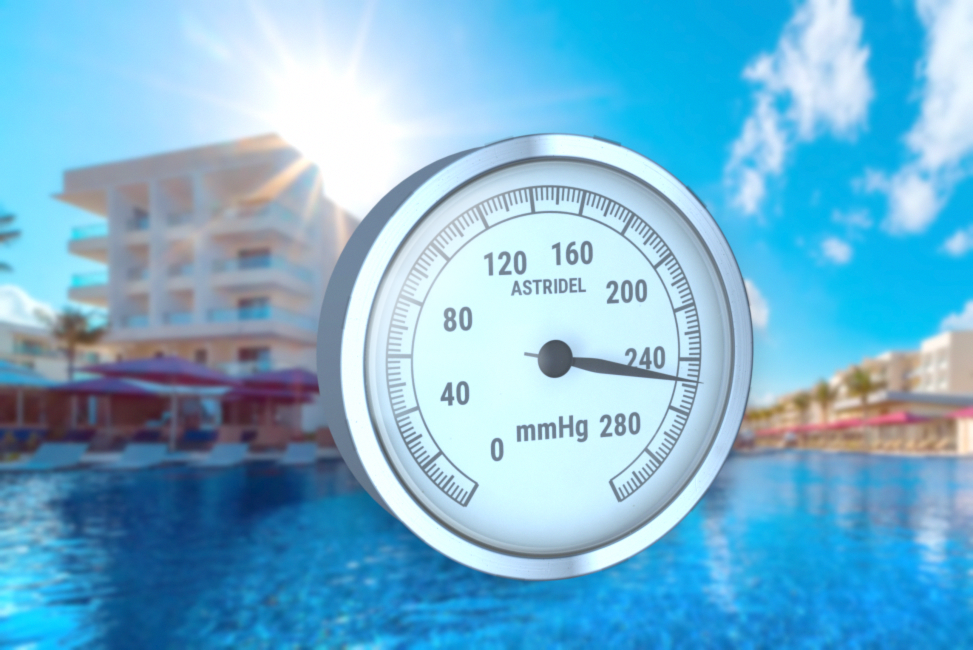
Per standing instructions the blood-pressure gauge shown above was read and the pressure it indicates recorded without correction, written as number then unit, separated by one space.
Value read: 248 mmHg
